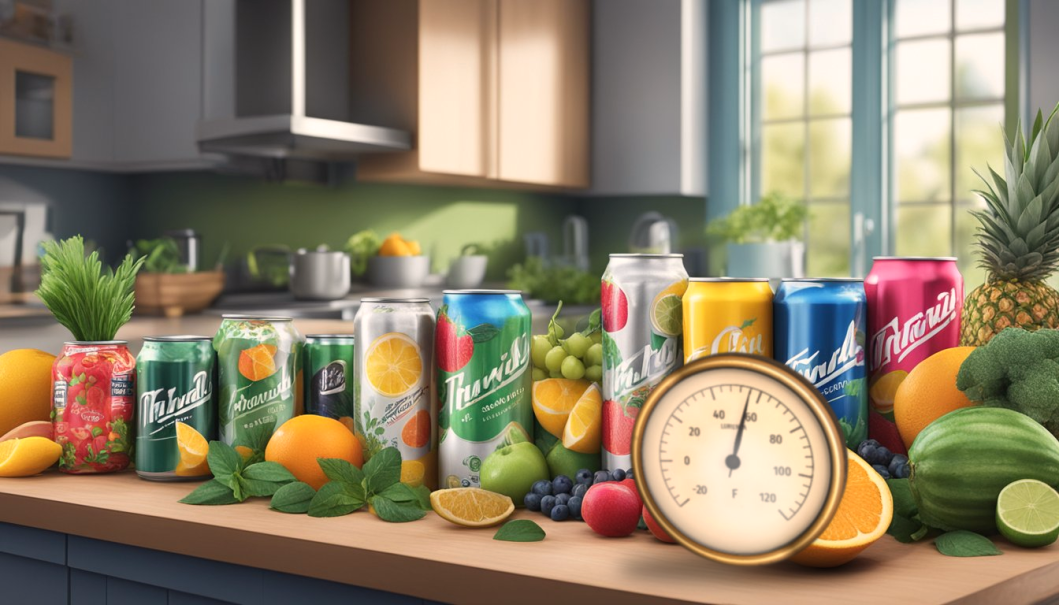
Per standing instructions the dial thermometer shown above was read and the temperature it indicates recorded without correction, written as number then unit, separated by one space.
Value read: 56 °F
